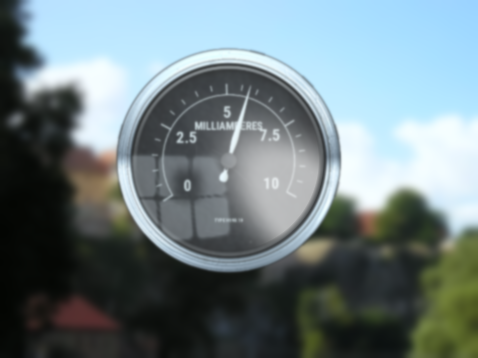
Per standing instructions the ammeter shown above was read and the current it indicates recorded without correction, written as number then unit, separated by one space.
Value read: 5.75 mA
